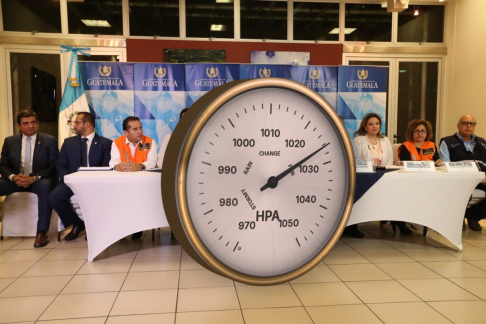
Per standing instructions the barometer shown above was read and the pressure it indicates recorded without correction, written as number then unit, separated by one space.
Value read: 1026 hPa
